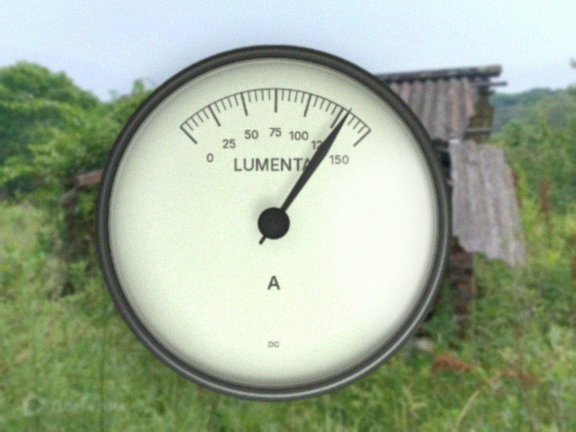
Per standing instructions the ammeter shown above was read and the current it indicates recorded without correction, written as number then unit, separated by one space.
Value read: 130 A
